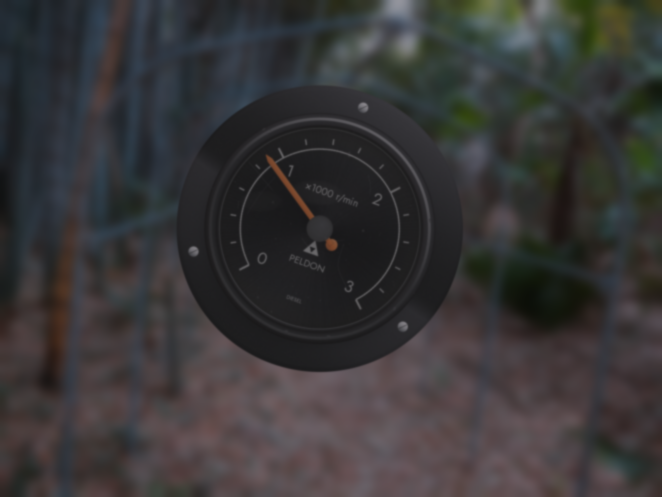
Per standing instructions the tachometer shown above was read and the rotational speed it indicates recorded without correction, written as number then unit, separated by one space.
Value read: 900 rpm
